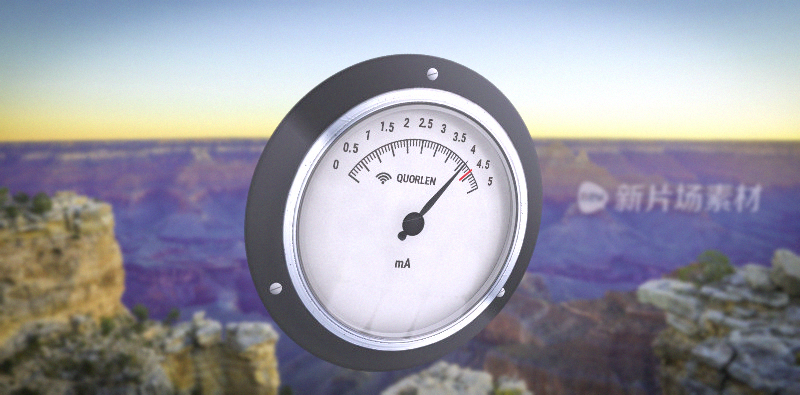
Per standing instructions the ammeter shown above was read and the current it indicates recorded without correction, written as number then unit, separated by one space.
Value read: 4 mA
